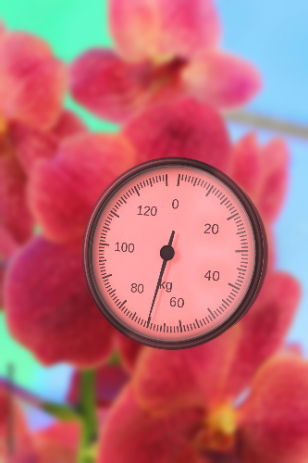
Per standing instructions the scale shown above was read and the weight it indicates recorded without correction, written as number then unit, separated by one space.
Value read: 70 kg
